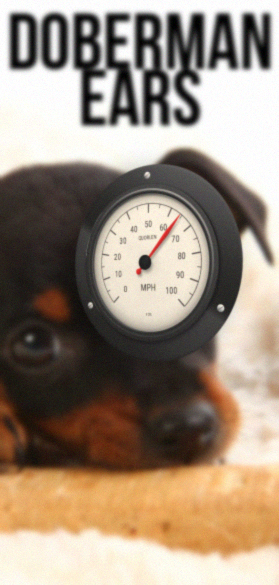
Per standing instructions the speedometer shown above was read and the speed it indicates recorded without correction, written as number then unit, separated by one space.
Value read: 65 mph
